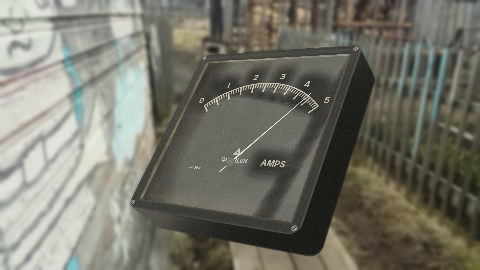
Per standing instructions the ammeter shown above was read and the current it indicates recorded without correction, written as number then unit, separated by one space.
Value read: 4.5 A
